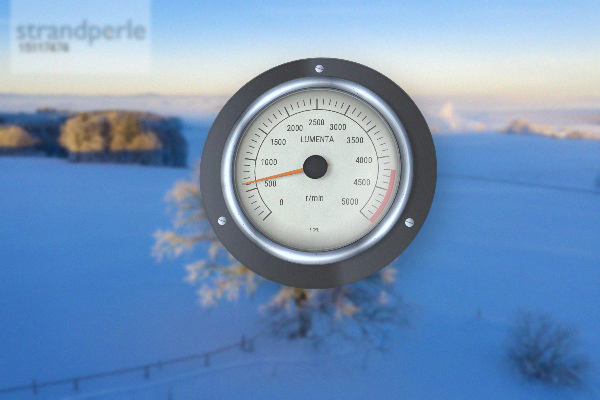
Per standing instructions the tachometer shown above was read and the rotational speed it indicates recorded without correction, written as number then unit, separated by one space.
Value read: 600 rpm
